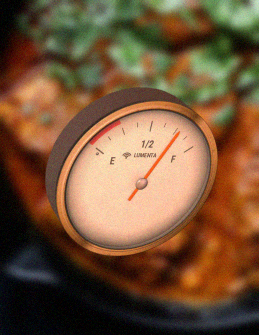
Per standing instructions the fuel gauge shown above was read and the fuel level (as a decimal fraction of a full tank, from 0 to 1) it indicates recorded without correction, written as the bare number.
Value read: 0.75
